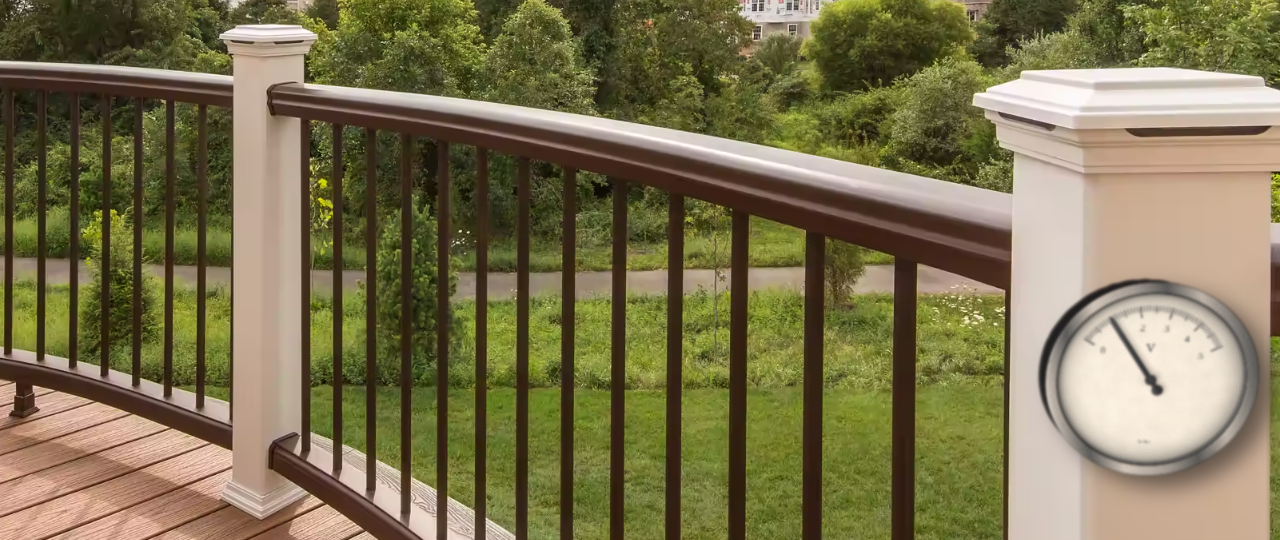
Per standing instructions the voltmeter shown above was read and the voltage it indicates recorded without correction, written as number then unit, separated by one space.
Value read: 1 V
